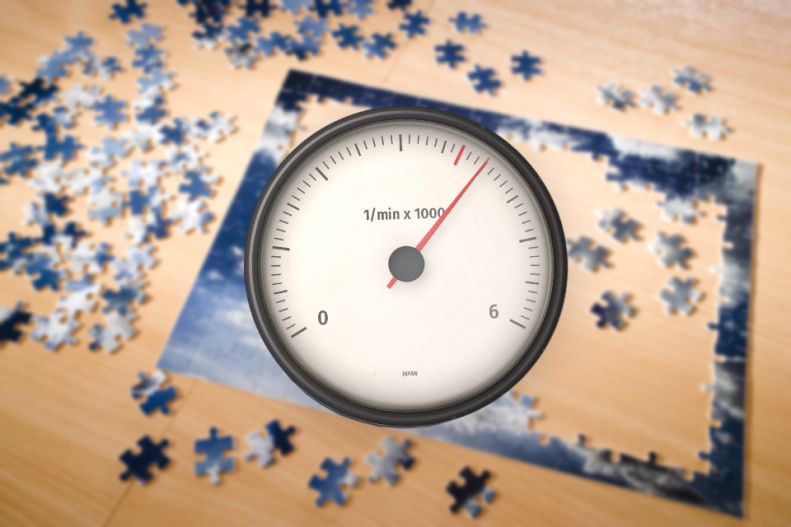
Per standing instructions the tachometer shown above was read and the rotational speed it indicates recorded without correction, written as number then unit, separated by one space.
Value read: 4000 rpm
